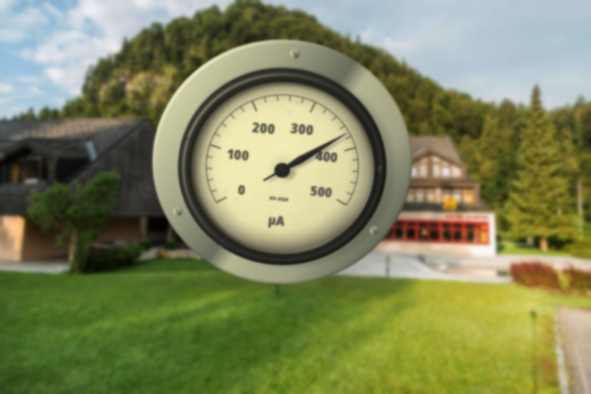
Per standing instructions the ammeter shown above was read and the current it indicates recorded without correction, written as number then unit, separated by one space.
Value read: 370 µA
